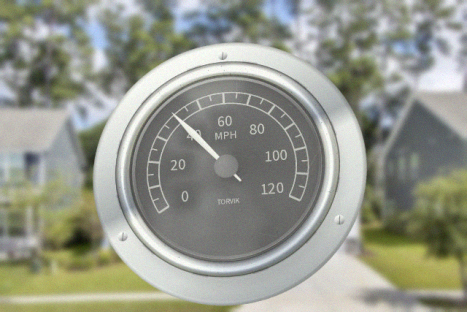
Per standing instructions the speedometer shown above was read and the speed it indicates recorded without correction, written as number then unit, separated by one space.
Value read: 40 mph
